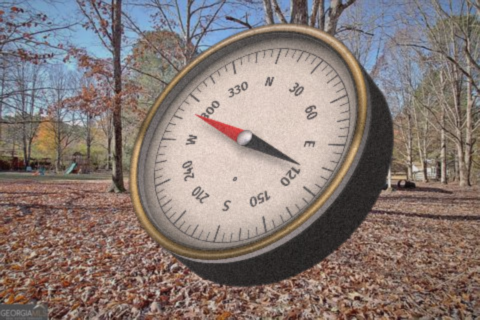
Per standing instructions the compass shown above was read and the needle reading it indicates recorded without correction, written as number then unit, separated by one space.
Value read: 290 °
